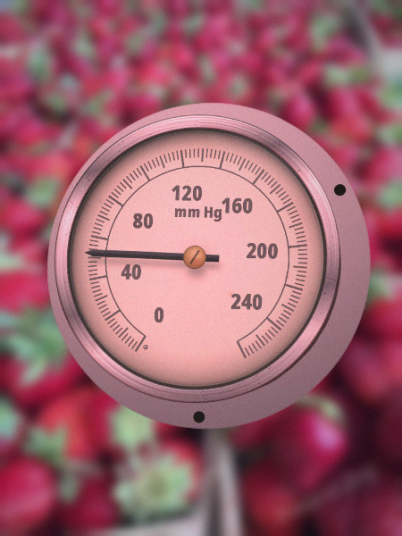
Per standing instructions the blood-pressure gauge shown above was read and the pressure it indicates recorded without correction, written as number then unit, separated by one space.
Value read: 52 mmHg
